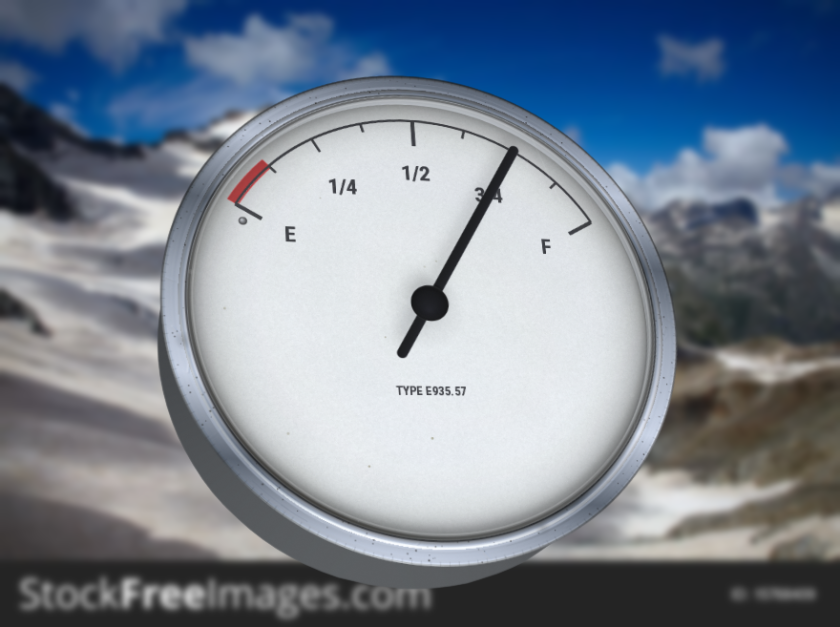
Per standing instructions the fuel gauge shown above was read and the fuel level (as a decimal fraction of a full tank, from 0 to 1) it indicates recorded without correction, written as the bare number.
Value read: 0.75
